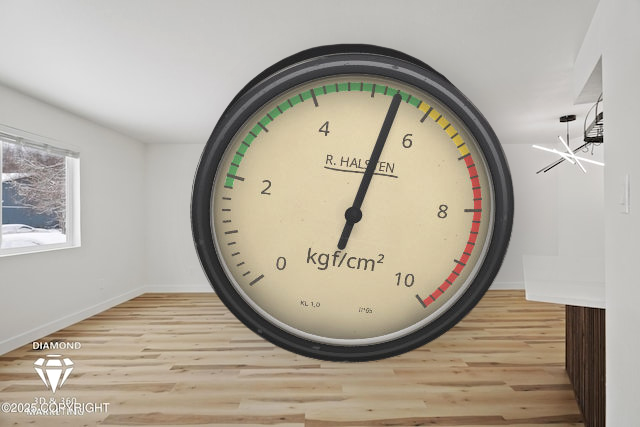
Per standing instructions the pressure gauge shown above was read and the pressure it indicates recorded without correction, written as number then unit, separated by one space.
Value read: 5.4 kg/cm²
